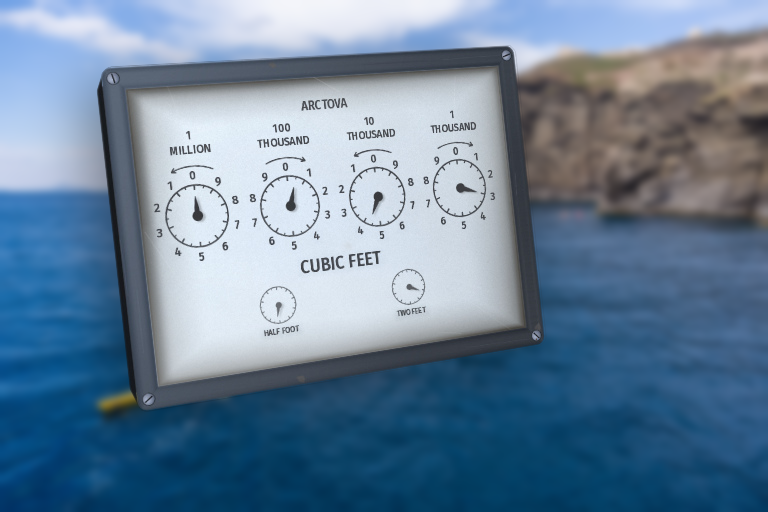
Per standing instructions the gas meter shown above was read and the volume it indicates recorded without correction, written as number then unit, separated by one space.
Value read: 4300 ft³
